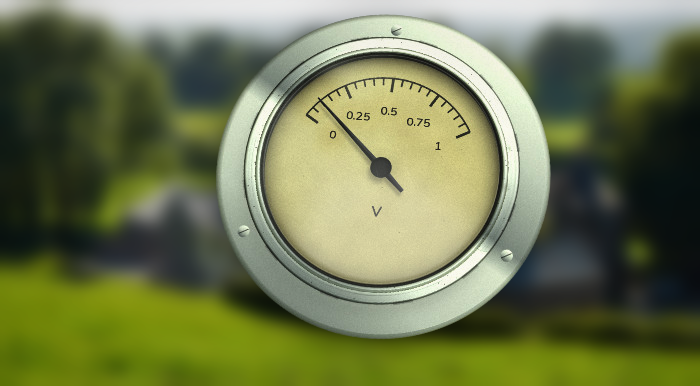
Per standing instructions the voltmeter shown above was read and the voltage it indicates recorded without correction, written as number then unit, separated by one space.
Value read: 0.1 V
